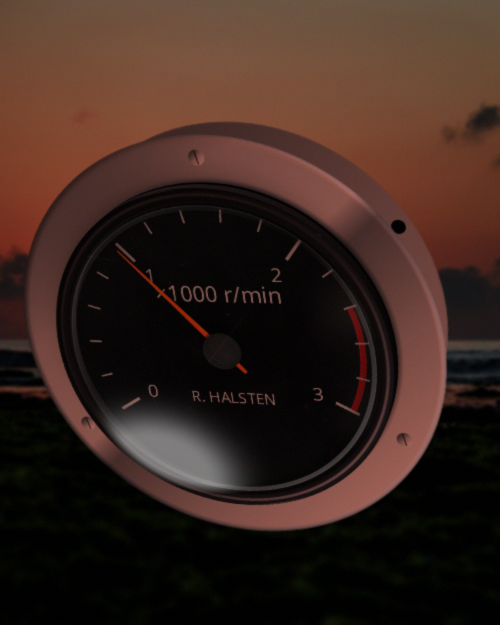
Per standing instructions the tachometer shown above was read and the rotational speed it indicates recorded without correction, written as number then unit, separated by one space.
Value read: 1000 rpm
